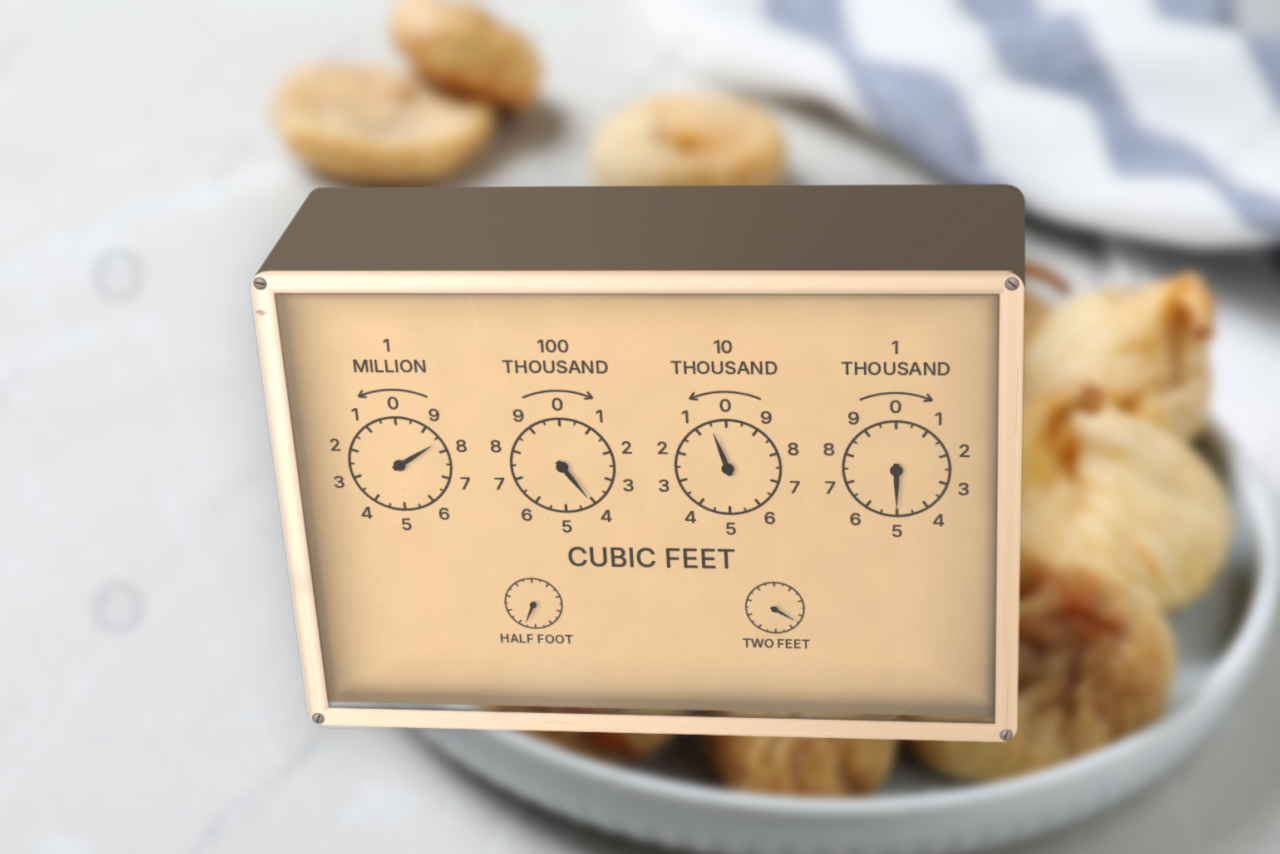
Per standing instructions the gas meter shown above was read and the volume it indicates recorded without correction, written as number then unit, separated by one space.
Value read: 840500 ft³
